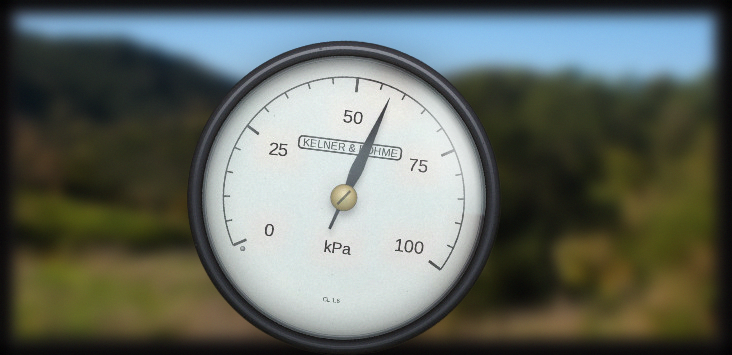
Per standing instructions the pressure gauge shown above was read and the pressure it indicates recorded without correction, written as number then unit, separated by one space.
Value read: 57.5 kPa
